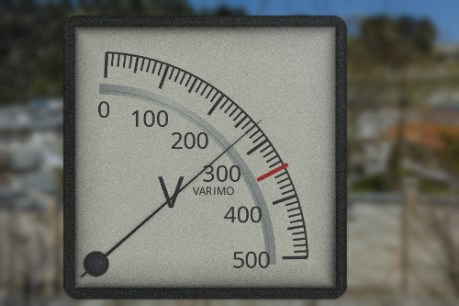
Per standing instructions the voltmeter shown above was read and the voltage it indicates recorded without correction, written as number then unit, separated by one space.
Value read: 270 V
